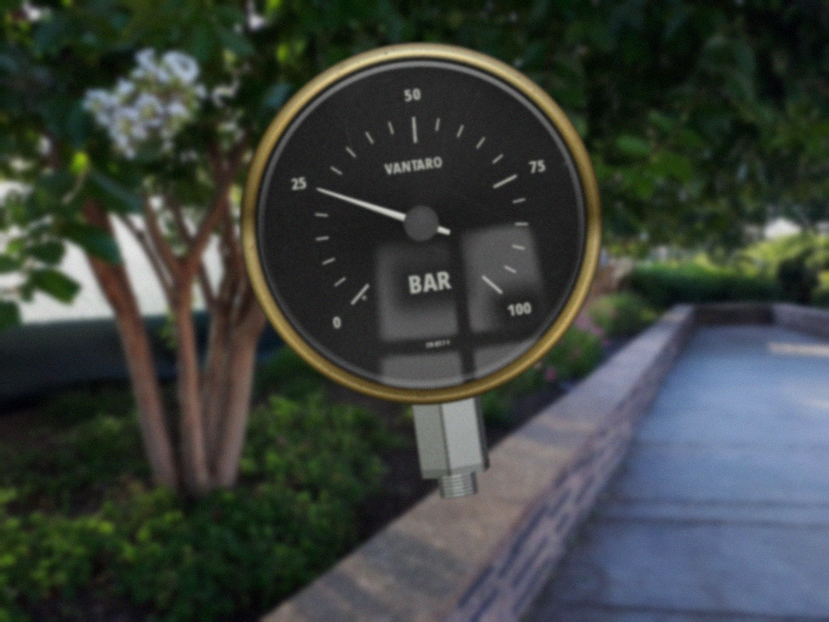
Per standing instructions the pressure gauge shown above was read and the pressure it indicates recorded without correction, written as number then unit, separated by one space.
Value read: 25 bar
